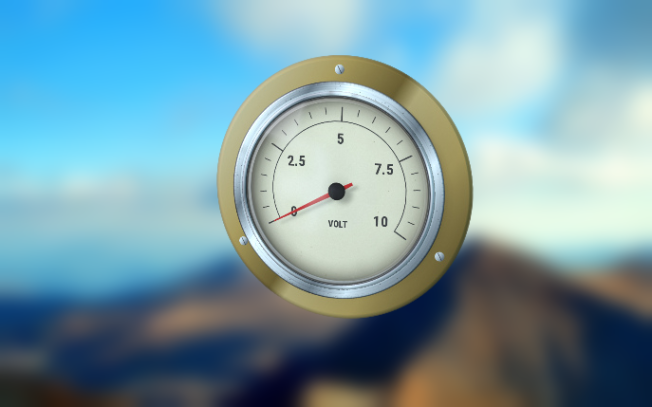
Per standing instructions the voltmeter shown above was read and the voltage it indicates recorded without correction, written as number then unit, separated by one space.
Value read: 0 V
